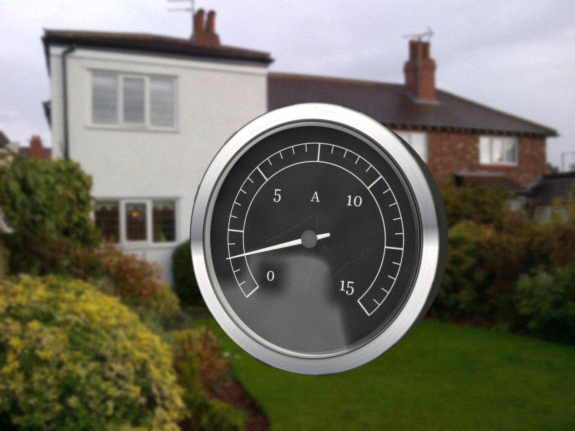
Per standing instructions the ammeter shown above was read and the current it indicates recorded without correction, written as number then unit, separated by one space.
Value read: 1.5 A
